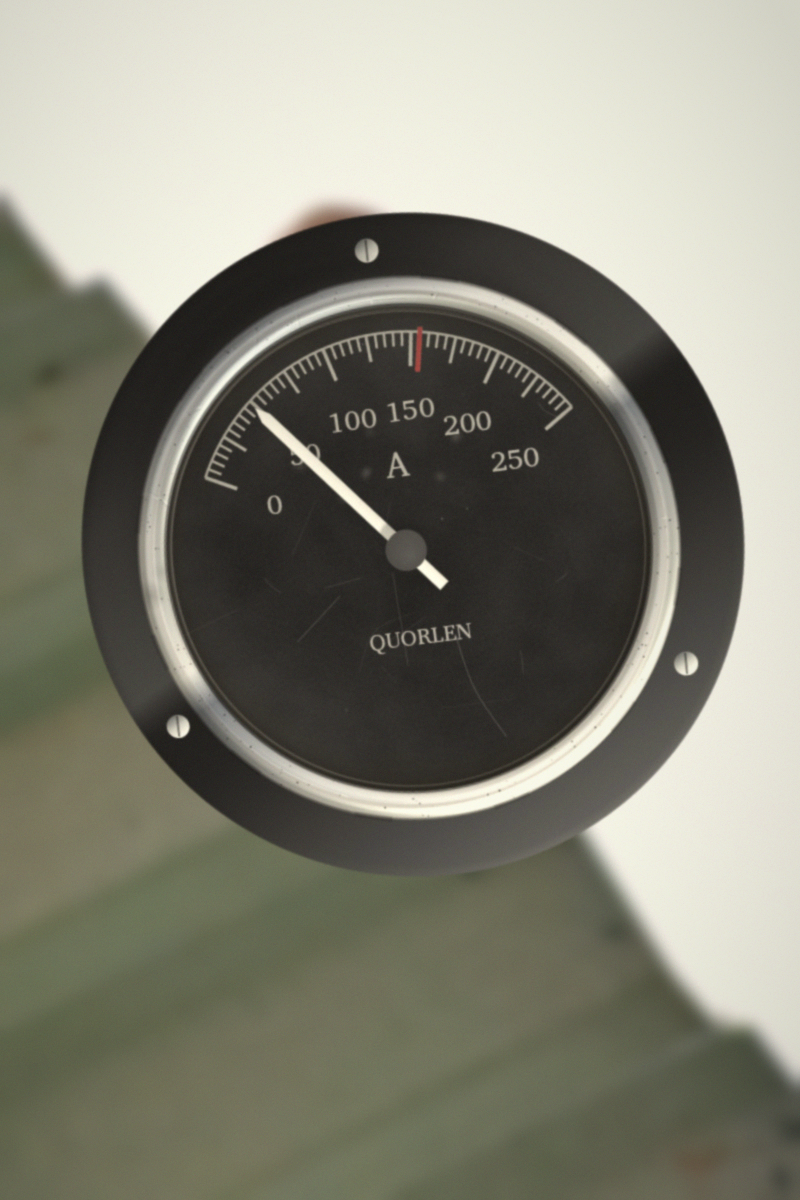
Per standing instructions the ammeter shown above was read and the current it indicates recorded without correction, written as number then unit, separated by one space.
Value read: 50 A
